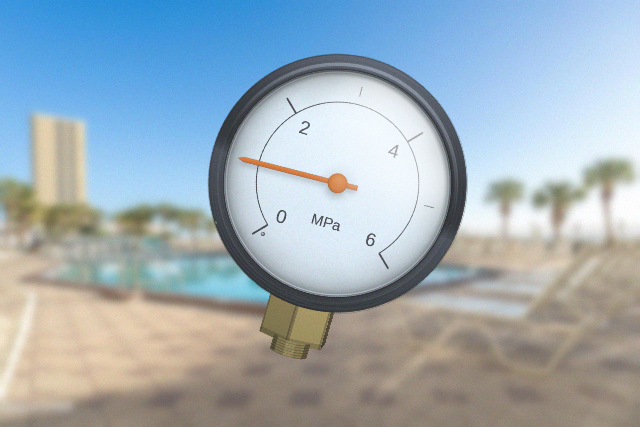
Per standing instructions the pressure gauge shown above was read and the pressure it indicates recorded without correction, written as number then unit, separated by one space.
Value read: 1 MPa
